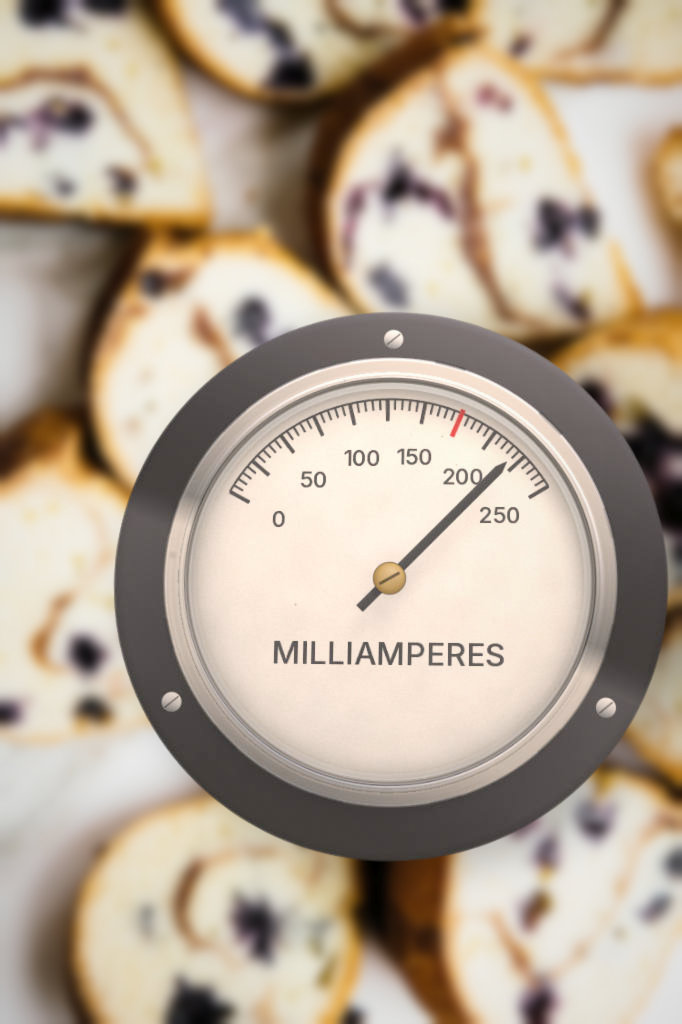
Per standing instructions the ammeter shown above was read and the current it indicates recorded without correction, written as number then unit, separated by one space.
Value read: 220 mA
